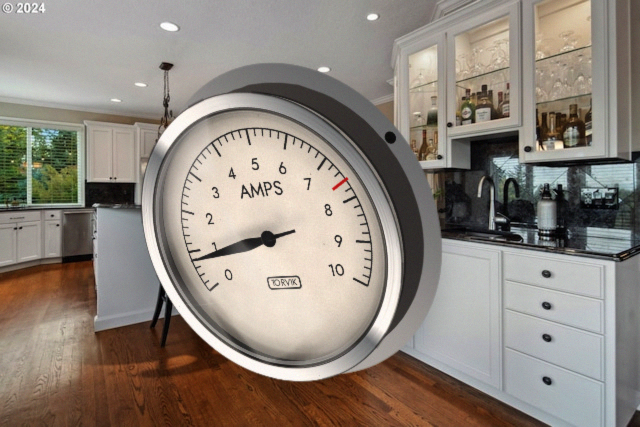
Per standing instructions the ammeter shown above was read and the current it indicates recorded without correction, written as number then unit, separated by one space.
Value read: 0.8 A
